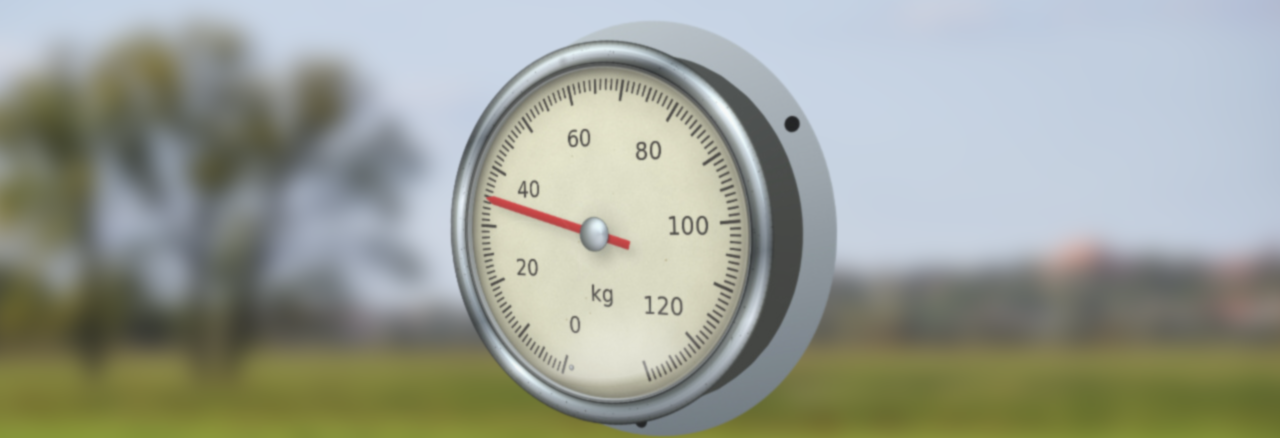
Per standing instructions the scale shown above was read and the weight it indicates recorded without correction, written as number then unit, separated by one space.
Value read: 35 kg
